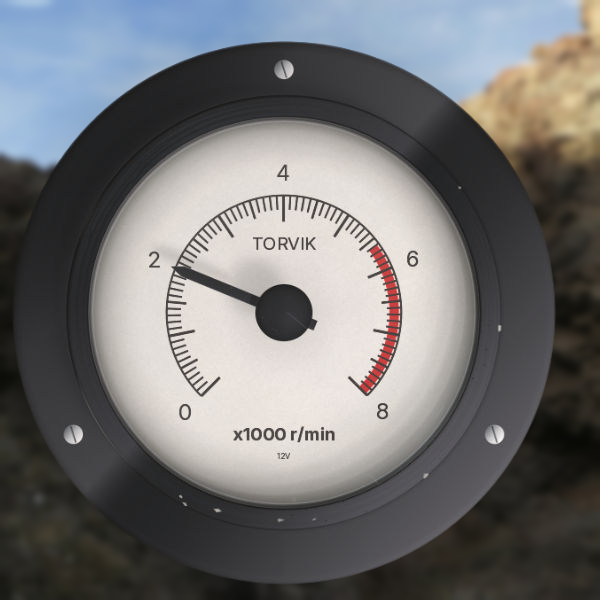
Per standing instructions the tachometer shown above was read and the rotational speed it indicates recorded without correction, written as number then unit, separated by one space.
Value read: 2000 rpm
